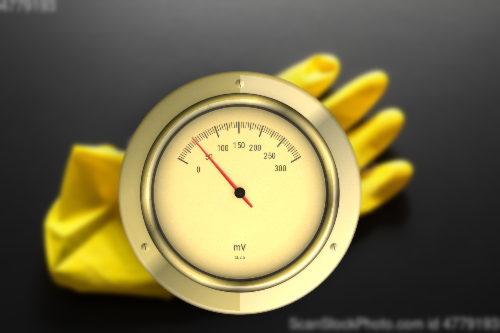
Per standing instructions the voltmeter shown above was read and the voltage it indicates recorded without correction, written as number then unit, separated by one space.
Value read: 50 mV
